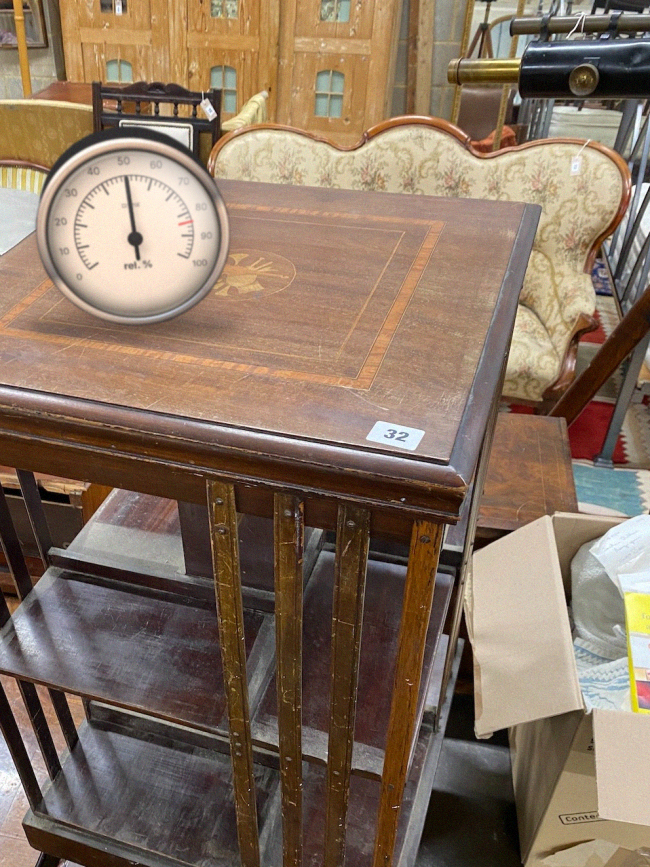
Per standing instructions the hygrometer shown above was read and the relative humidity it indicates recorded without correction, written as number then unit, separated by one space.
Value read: 50 %
